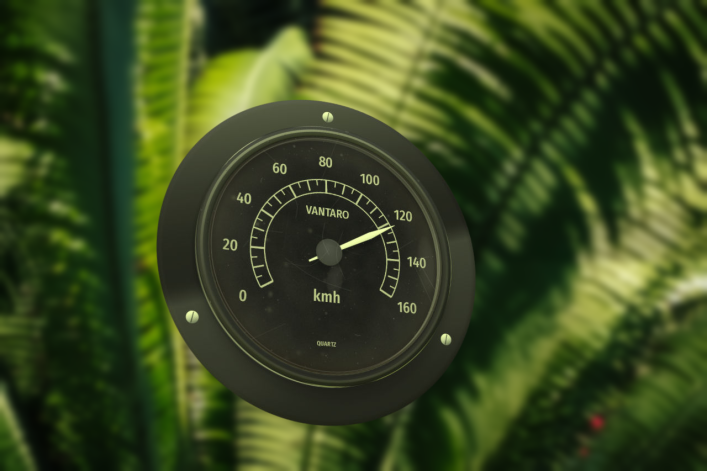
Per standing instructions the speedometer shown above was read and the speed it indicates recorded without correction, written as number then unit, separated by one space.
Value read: 122.5 km/h
